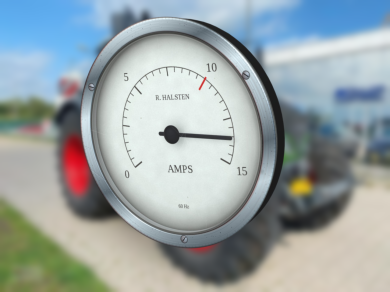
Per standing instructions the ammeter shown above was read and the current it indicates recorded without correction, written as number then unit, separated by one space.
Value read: 13.5 A
